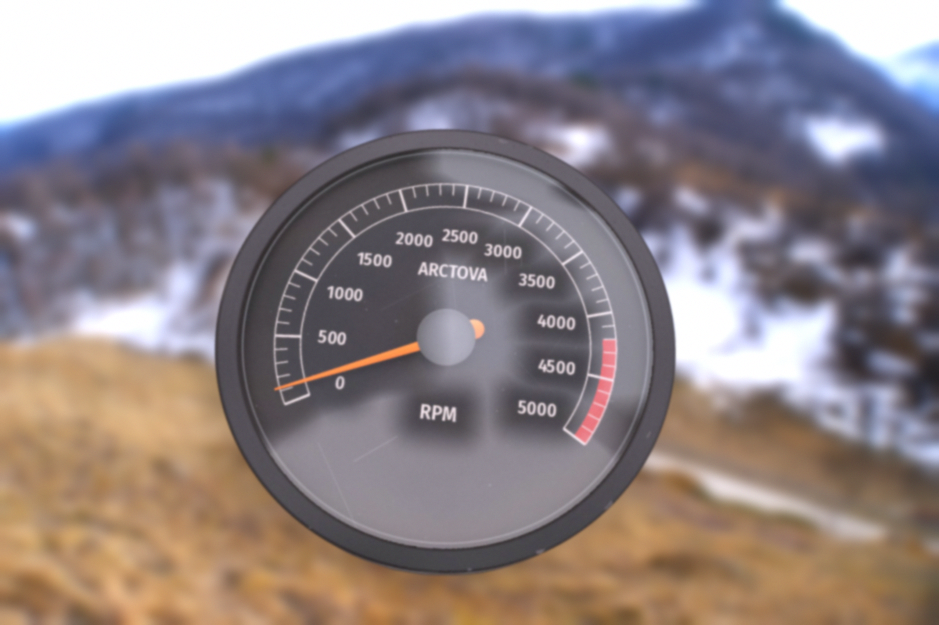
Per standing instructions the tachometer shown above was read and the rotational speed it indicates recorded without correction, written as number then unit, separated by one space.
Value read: 100 rpm
